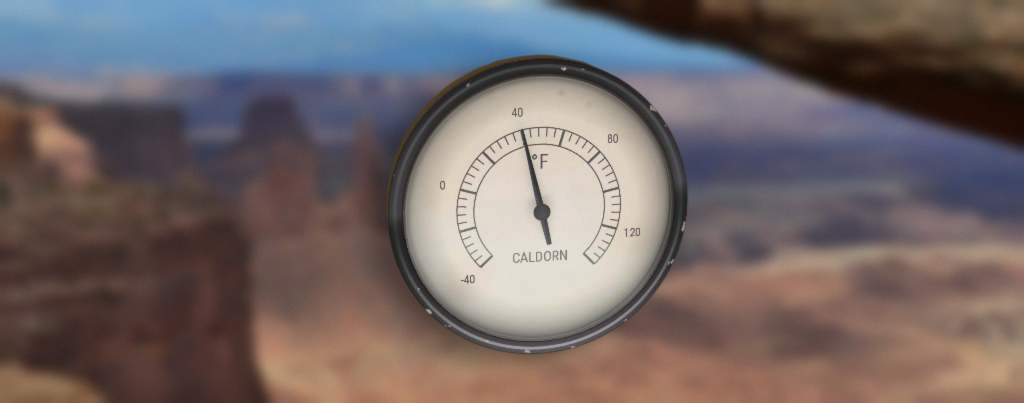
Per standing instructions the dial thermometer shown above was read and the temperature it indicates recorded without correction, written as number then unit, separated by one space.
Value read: 40 °F
